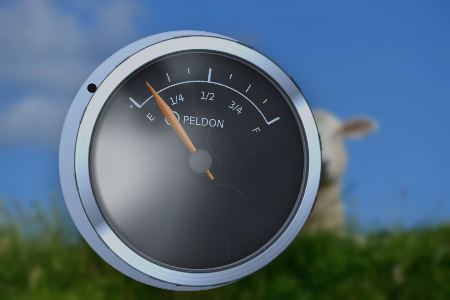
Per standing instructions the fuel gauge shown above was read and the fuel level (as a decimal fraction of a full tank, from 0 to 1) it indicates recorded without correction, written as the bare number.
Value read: 0.125
